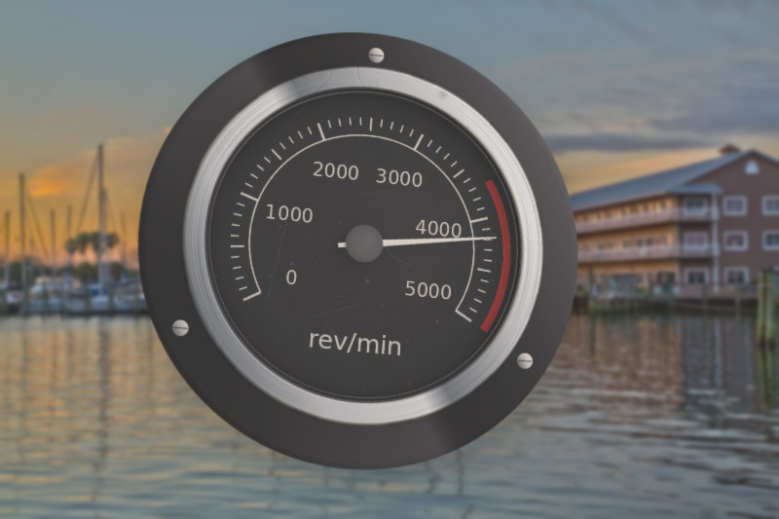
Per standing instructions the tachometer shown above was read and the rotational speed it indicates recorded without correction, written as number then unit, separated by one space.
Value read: 4200 rpm
